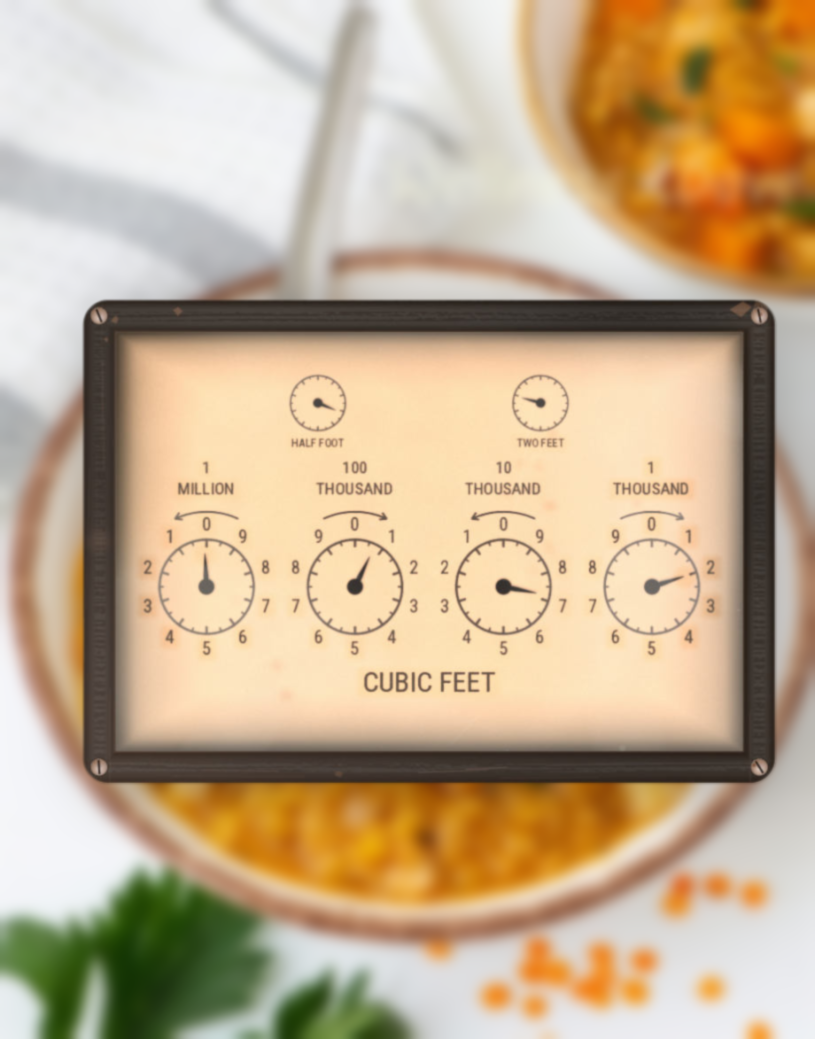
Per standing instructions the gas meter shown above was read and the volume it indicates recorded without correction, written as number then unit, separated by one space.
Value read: 7200 ft³
